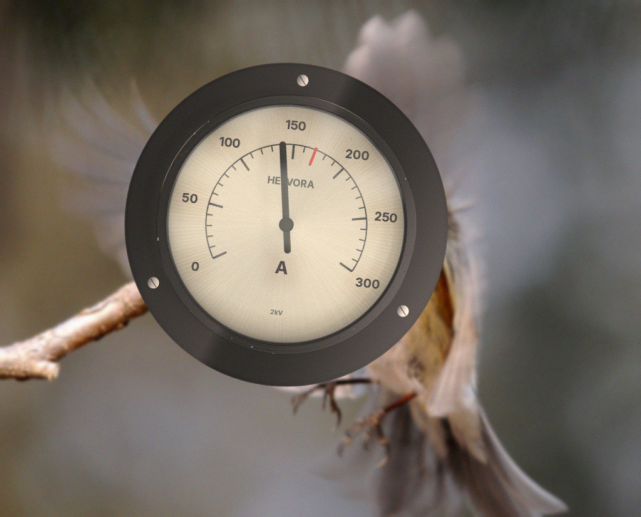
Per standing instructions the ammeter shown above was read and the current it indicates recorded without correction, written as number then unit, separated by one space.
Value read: 140 A
